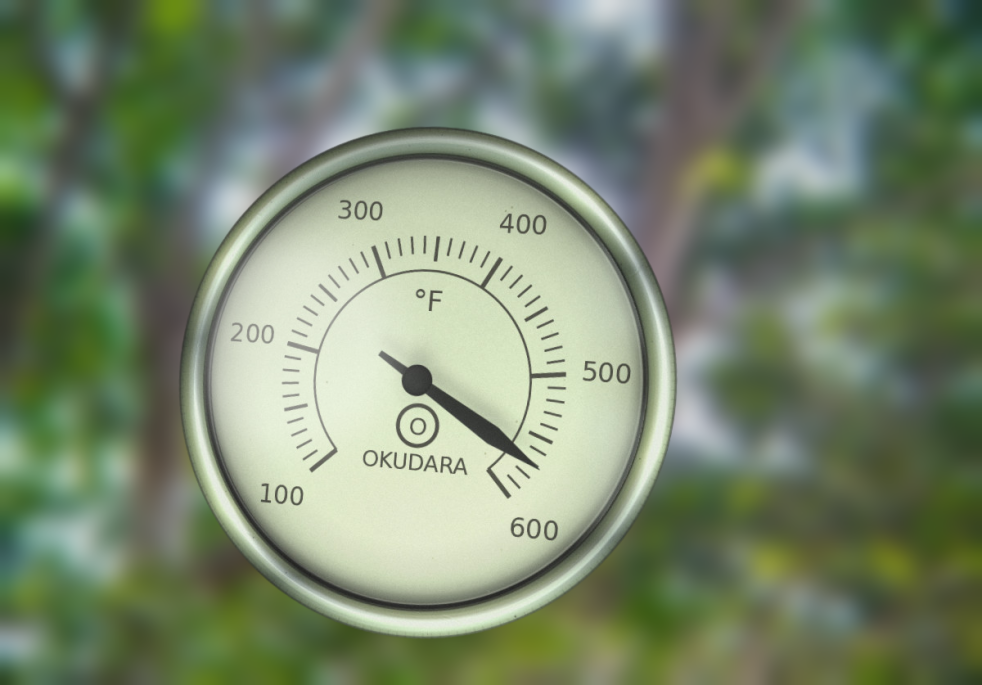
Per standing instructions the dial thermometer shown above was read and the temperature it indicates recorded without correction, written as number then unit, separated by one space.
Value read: 570 °F
